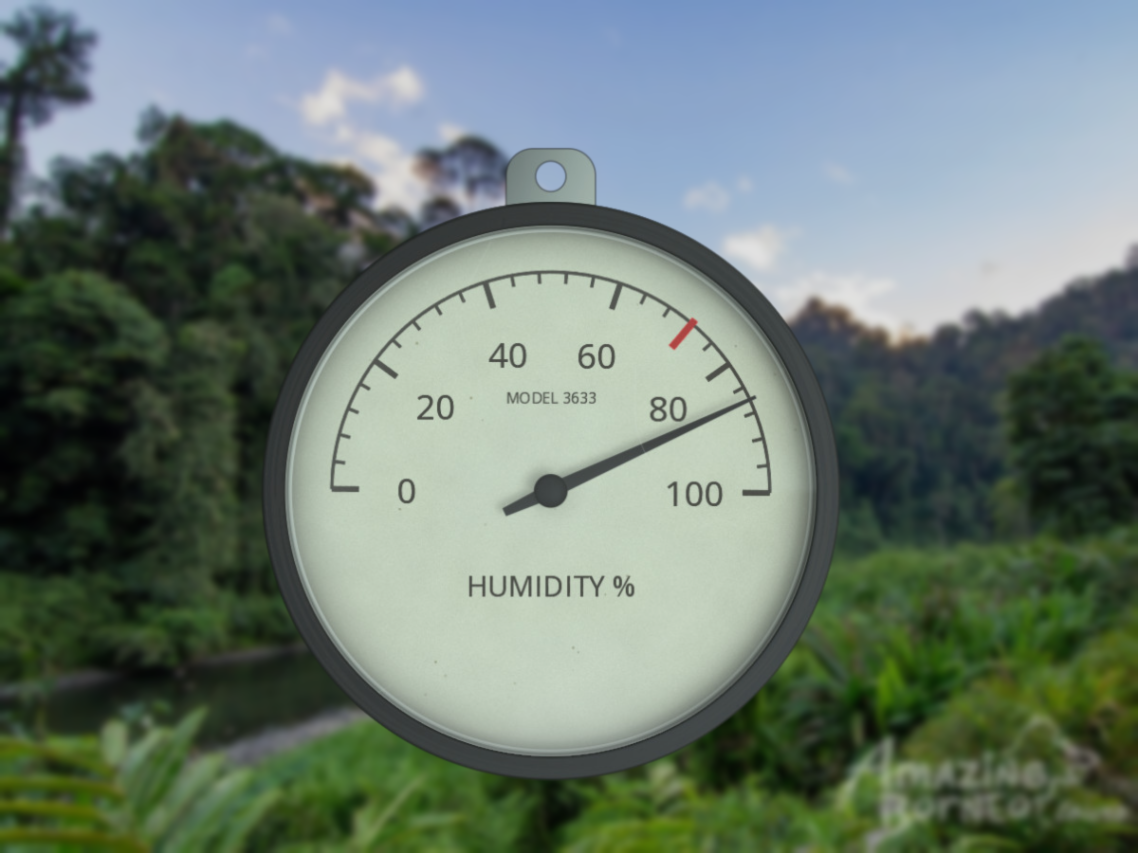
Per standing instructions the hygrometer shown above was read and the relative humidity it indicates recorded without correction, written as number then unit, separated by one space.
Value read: 86 %
